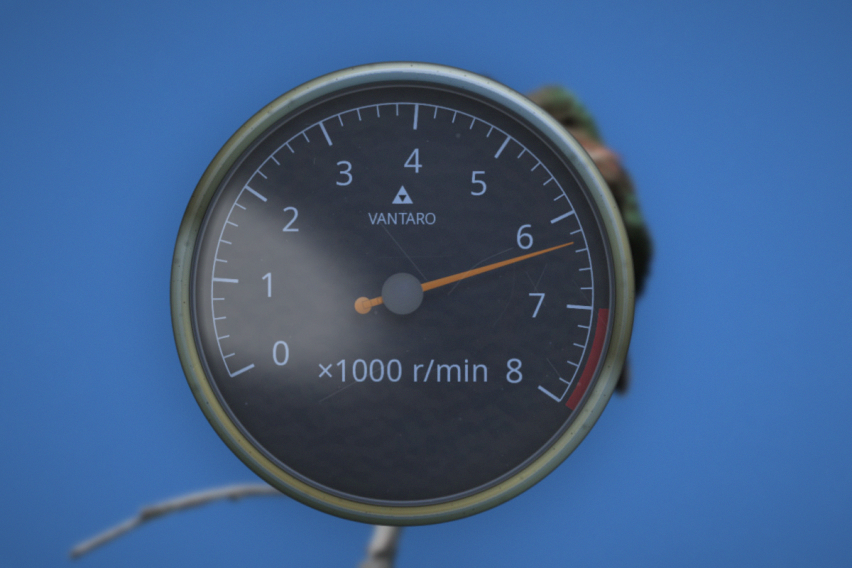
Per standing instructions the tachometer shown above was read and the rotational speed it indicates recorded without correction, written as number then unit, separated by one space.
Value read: 6300 rpm
